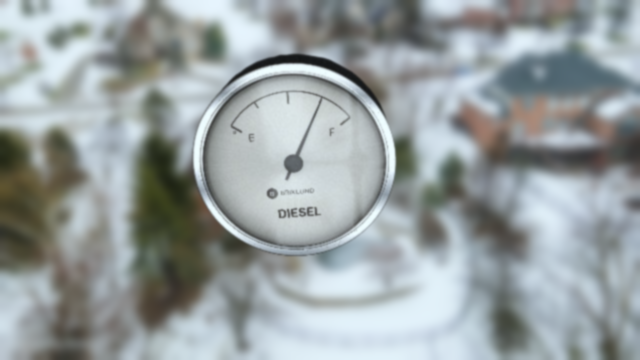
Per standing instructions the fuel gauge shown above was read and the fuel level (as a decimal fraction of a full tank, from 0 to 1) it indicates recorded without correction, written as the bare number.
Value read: 0.75
